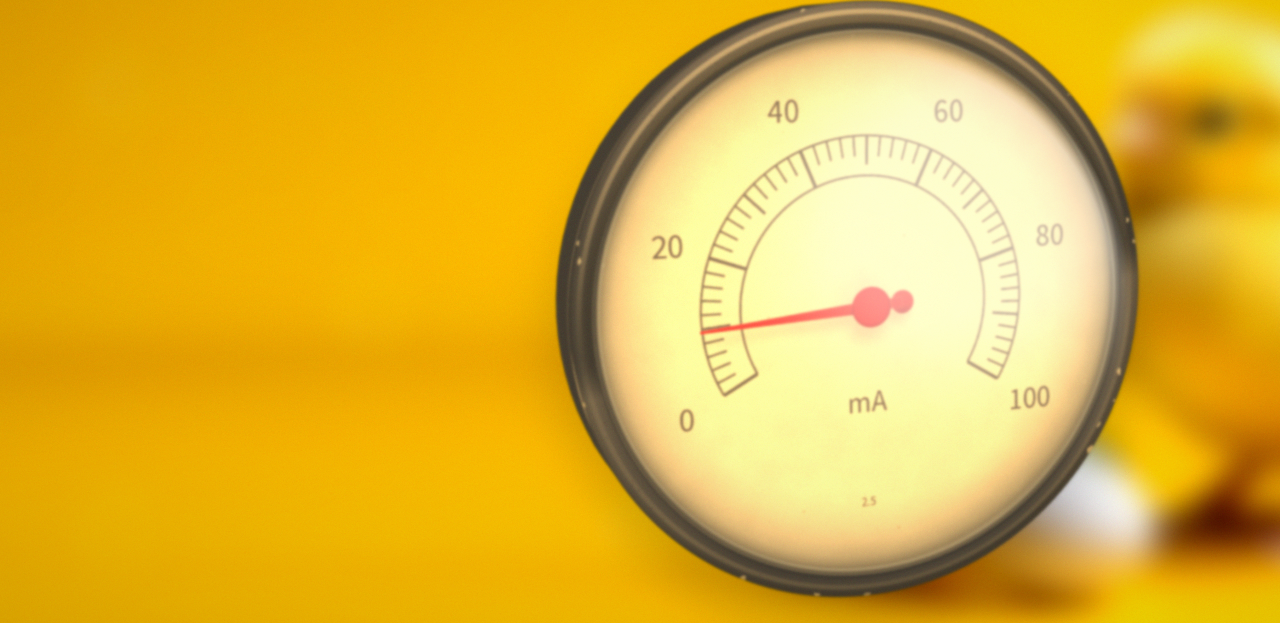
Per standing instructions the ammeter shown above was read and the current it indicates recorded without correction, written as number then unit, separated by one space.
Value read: 10 mA
